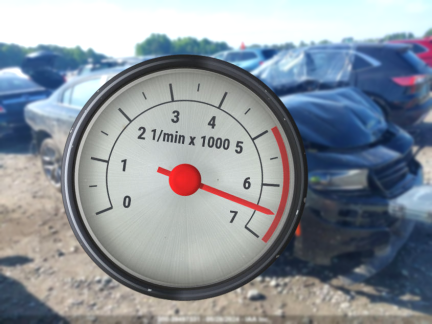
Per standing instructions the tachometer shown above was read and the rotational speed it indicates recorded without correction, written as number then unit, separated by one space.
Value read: 6500 rpm
